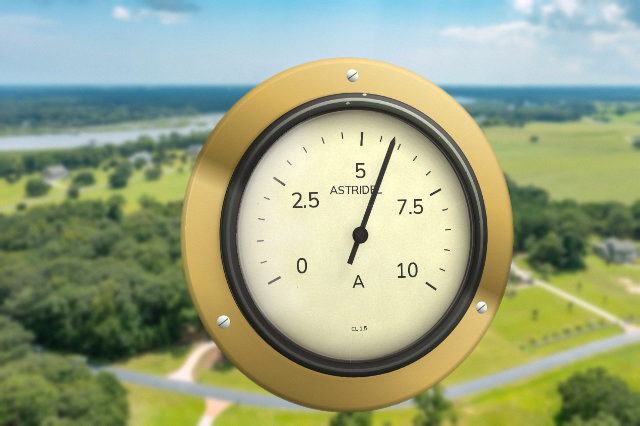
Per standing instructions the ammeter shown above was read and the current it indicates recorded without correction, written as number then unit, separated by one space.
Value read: 5.75 A
